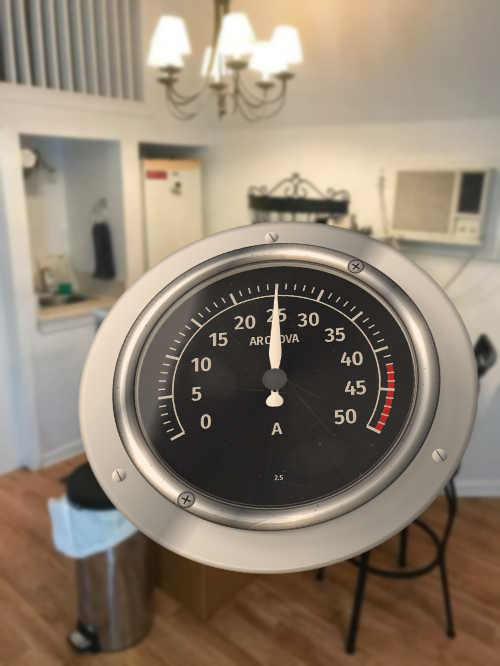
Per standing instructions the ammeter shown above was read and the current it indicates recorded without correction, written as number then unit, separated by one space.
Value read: 25 A
